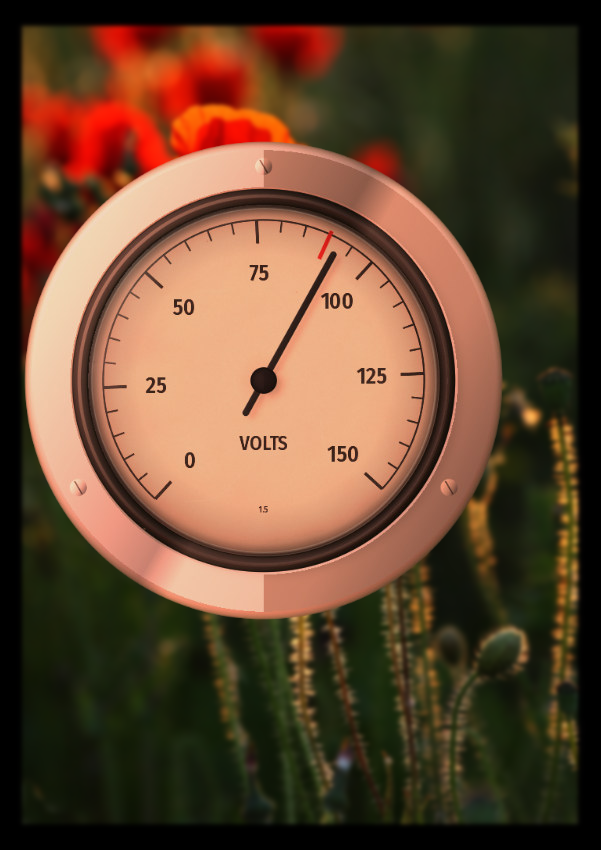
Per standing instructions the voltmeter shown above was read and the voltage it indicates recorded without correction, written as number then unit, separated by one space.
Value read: 92.5 V
